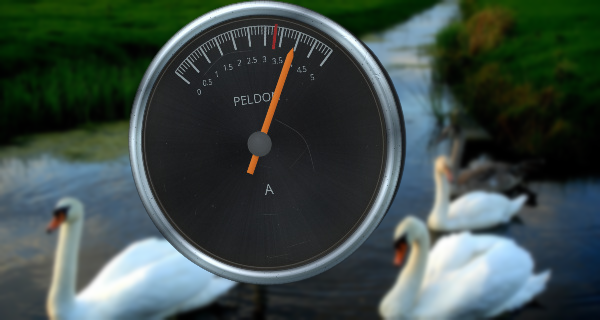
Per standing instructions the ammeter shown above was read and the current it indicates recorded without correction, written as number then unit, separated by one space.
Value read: 4 A
